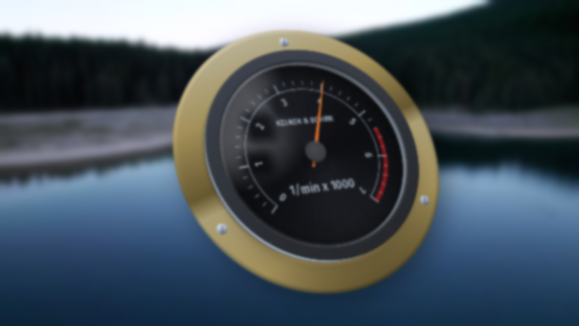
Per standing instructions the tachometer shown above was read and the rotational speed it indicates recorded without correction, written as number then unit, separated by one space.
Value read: 4000 rpm
